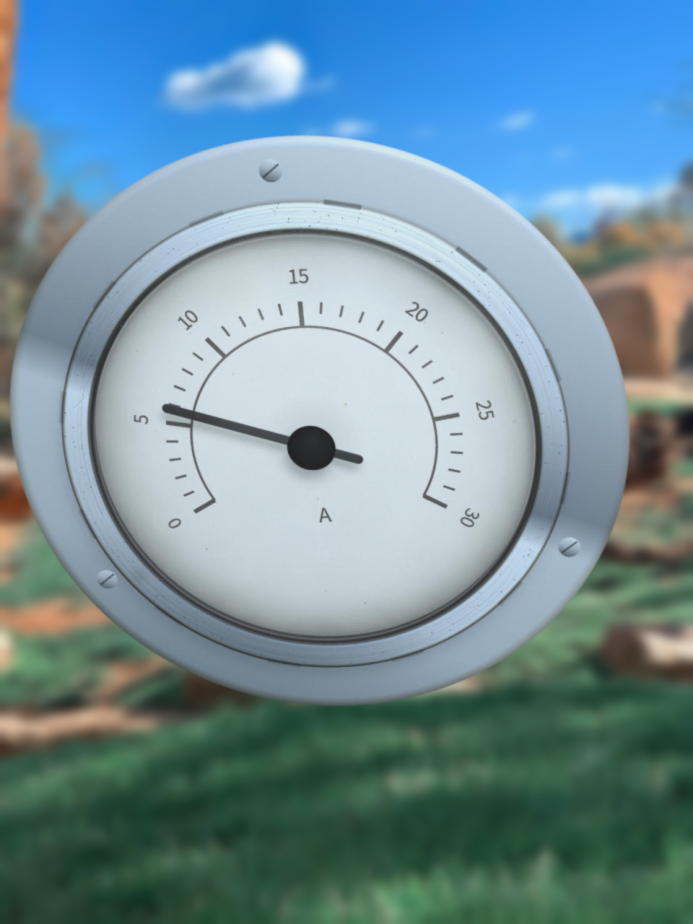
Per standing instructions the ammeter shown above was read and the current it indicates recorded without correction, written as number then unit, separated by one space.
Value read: 6 A
